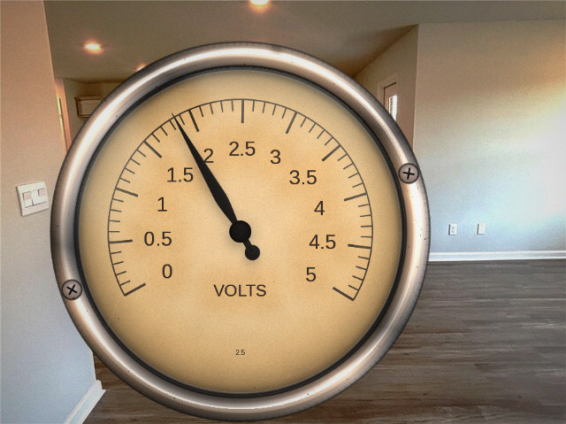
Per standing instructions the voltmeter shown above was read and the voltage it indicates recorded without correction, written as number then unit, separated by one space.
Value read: 1.85 V
